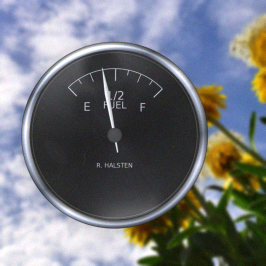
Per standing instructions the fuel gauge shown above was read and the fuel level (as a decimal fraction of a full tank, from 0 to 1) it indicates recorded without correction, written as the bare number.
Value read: 0.375
